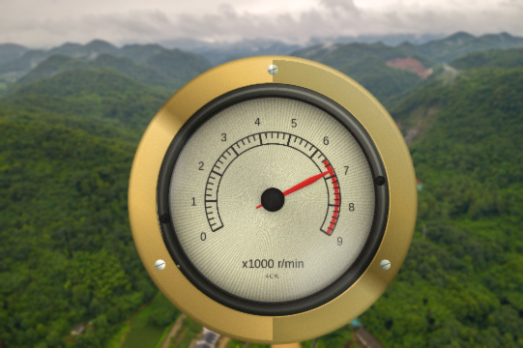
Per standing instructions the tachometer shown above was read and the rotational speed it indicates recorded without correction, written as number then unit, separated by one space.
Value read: 6800 rpm
